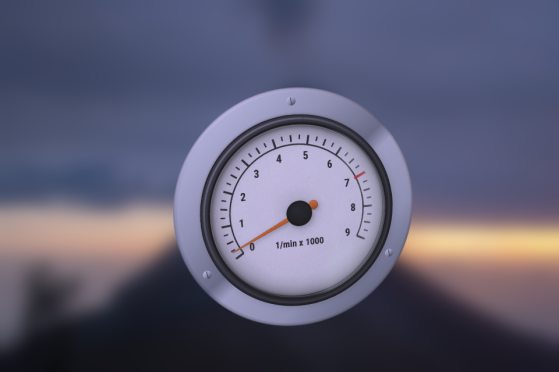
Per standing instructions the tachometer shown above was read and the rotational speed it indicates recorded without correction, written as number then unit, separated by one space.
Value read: 250 rpm
